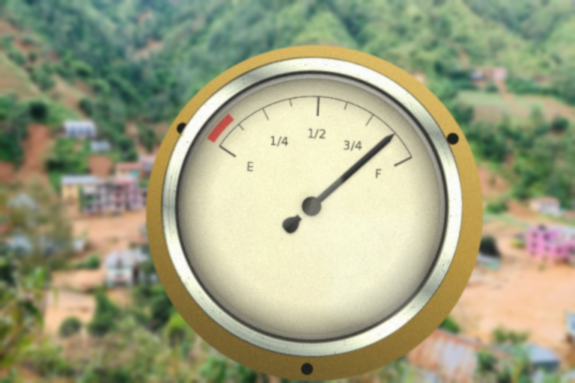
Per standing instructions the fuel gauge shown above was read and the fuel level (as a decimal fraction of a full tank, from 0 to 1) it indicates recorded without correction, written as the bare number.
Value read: 0.875
